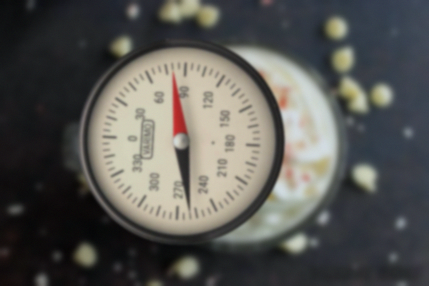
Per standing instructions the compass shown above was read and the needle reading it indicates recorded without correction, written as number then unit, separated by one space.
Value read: 80 °
